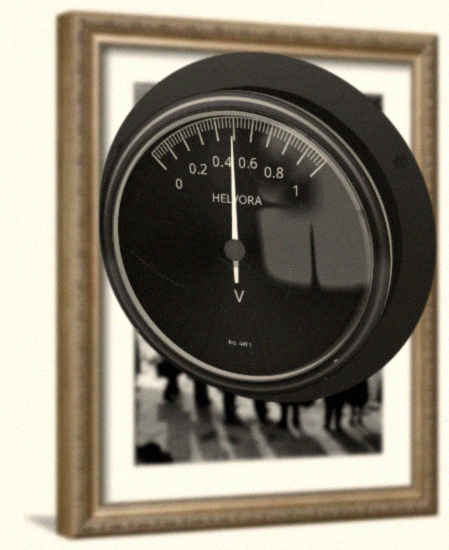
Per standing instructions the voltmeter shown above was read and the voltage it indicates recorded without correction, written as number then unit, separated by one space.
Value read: 0.5 V
